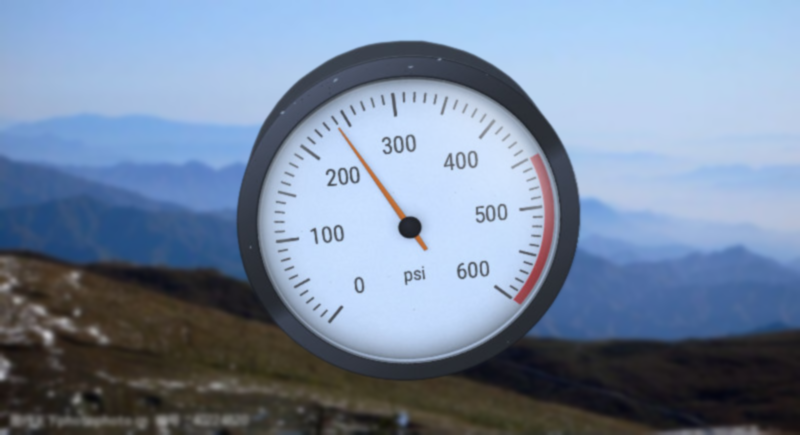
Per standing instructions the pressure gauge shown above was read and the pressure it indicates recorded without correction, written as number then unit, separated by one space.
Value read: 240 psi
